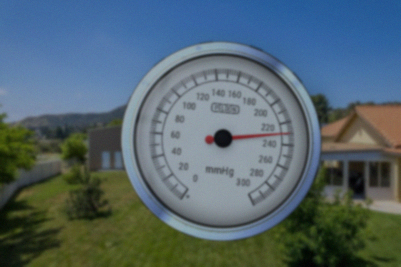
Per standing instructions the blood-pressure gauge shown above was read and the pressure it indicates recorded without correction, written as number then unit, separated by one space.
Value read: 230 mmHg
